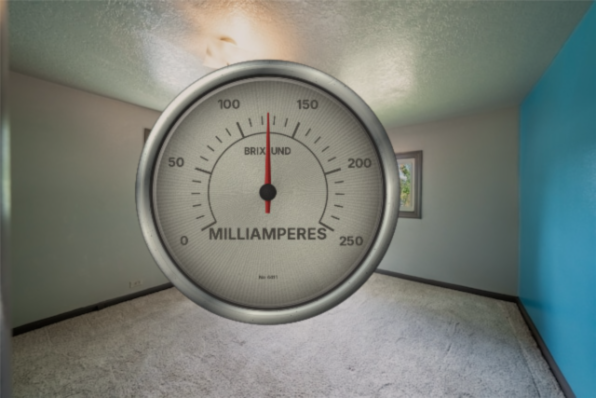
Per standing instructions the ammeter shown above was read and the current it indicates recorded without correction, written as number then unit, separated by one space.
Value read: 125 mA
